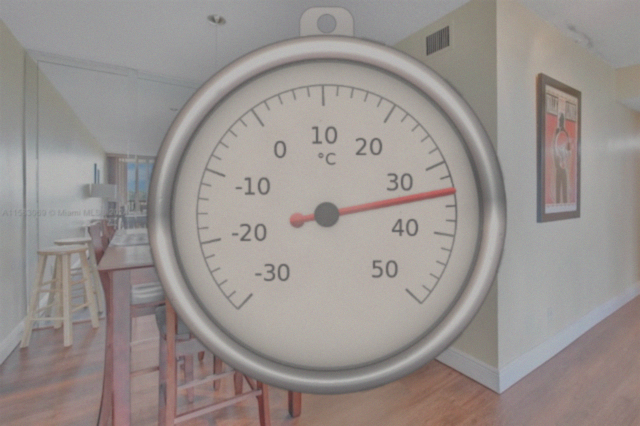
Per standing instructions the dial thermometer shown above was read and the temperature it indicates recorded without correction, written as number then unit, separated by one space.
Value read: 34 °C
